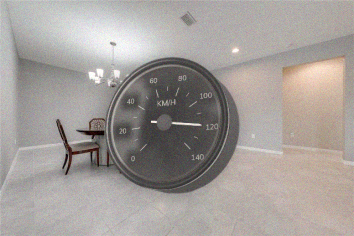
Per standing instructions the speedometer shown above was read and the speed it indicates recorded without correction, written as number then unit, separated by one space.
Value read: 120 km/h
